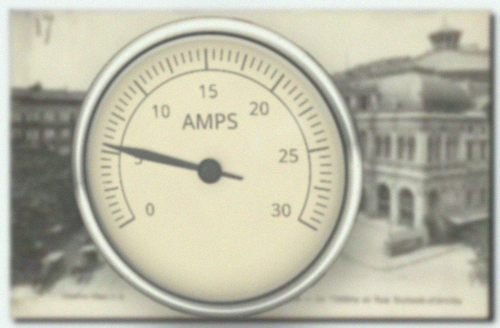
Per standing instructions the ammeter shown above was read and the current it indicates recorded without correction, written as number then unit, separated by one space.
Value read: 5.5 A
